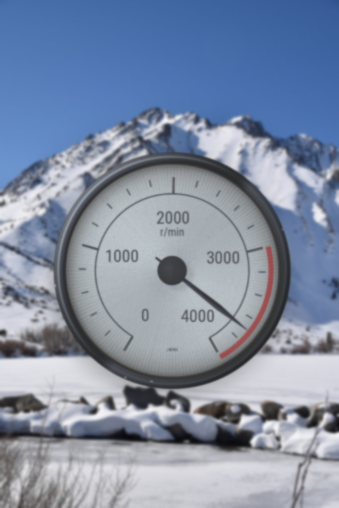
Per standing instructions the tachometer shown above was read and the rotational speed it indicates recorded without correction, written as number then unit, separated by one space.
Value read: 3700 rpm
